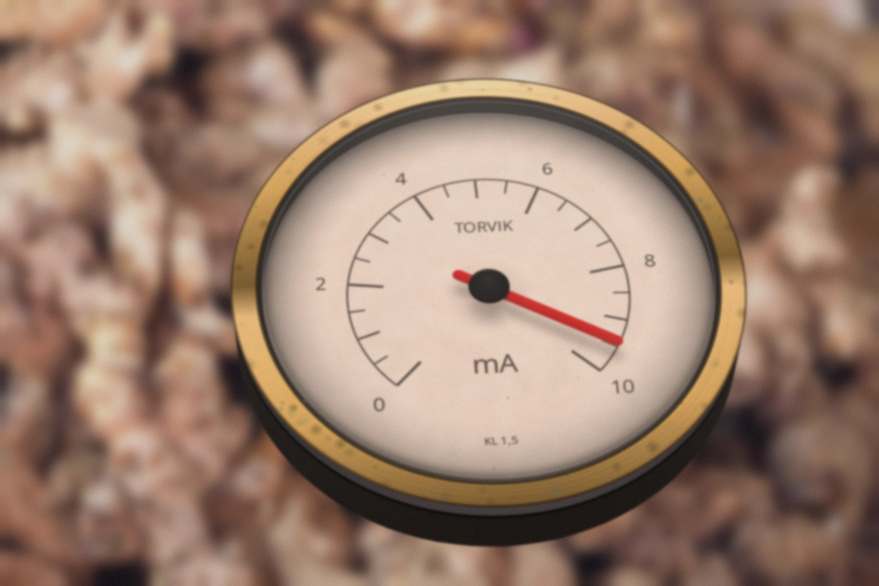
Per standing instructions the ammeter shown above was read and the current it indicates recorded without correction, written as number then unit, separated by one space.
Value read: 9.5 mA
